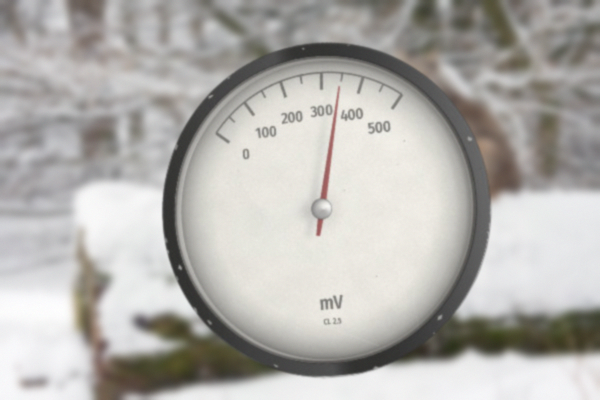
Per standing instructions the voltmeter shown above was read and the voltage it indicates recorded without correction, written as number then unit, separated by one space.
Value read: 350 mV
